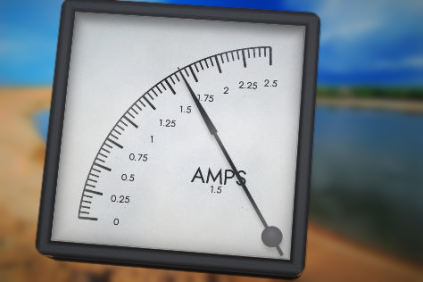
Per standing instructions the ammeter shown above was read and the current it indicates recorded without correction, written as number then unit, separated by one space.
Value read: 1.65 A
